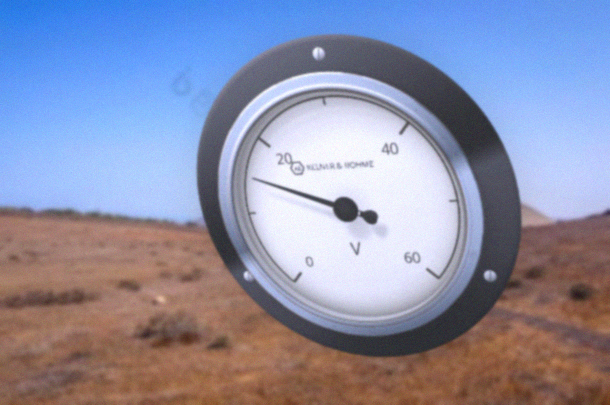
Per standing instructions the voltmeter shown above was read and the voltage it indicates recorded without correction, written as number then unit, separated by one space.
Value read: 15 V
